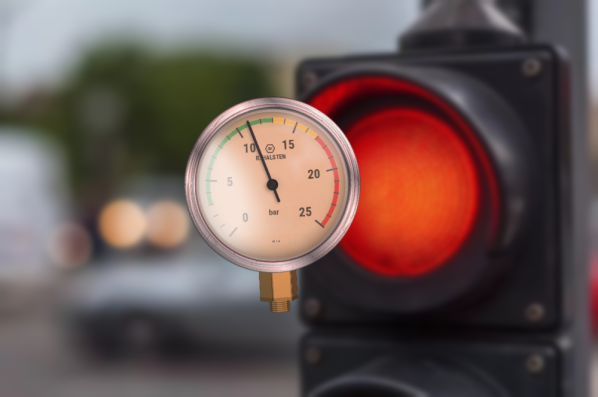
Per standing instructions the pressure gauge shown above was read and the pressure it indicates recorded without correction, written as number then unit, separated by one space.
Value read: 11 bar
